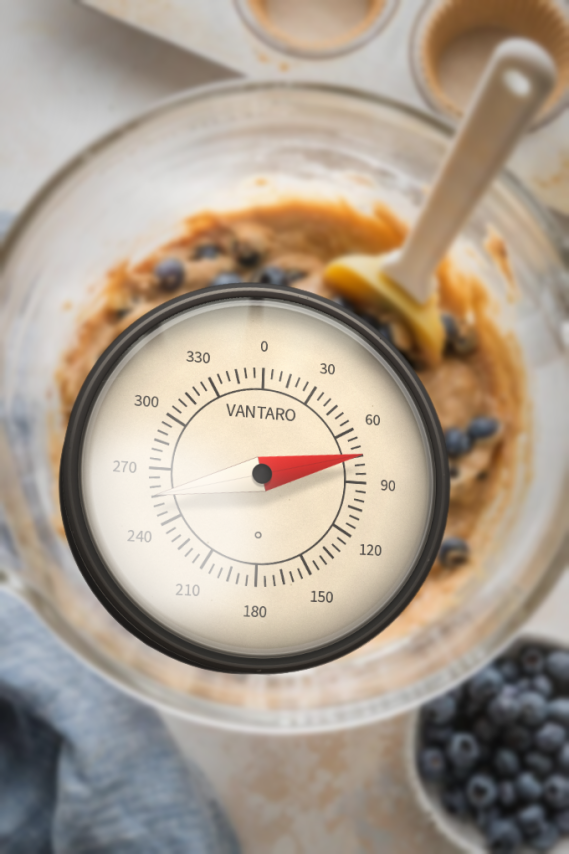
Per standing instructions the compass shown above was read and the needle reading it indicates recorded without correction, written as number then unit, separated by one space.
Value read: 75 °
